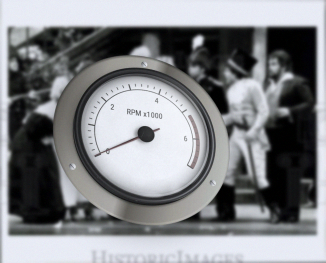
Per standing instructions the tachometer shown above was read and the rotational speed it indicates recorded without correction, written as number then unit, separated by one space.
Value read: 0 rpm
